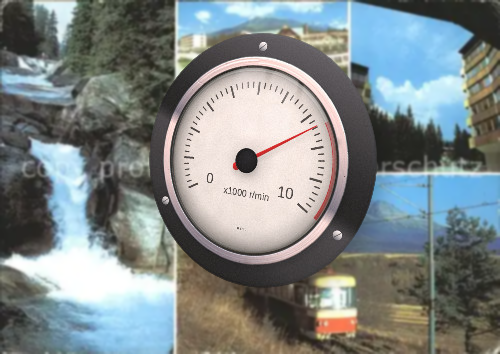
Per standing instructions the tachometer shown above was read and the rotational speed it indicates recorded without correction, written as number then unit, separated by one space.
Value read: 7400 rpm
